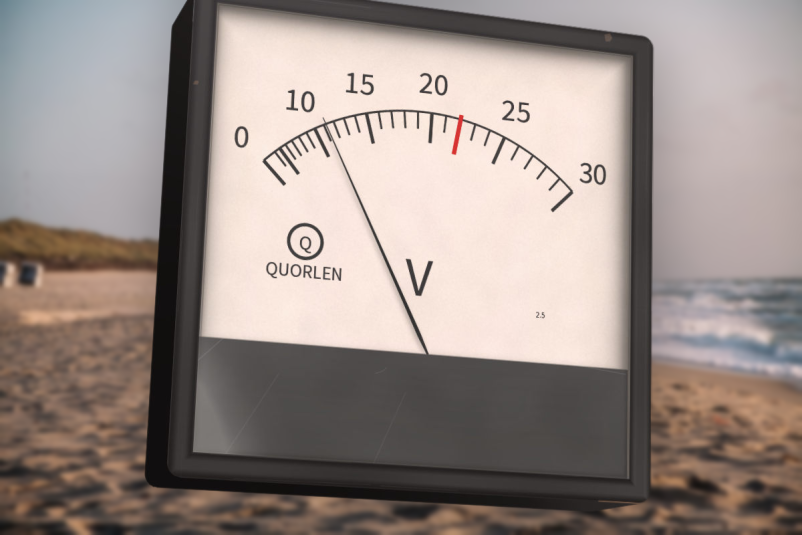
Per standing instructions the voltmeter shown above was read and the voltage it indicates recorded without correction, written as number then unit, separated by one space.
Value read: 11 V
